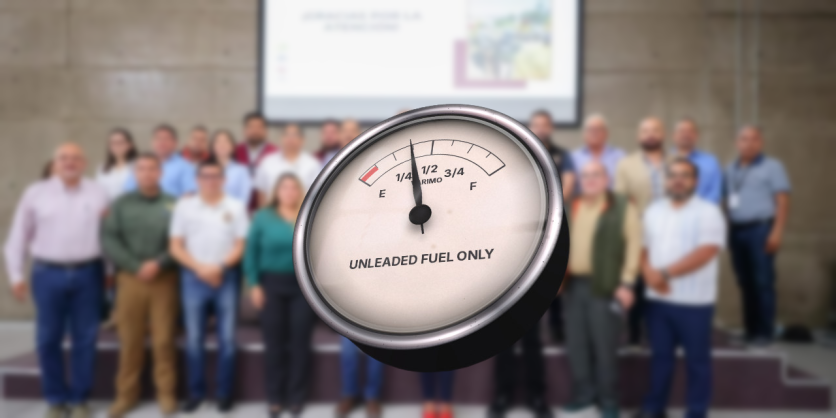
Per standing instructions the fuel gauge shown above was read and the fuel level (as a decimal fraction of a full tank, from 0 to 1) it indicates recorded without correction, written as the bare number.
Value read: 0.375
